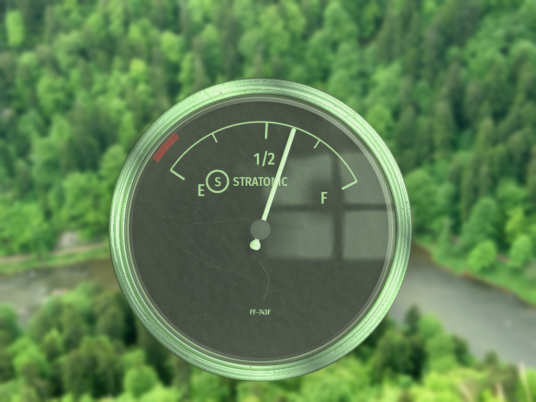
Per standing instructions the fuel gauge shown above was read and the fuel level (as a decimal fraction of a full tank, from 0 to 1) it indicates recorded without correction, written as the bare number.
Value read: 0.625
